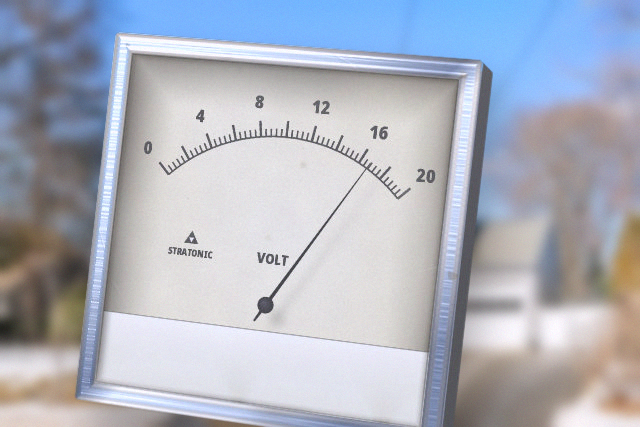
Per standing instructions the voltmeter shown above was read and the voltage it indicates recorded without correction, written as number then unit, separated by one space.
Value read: 16.8 V
